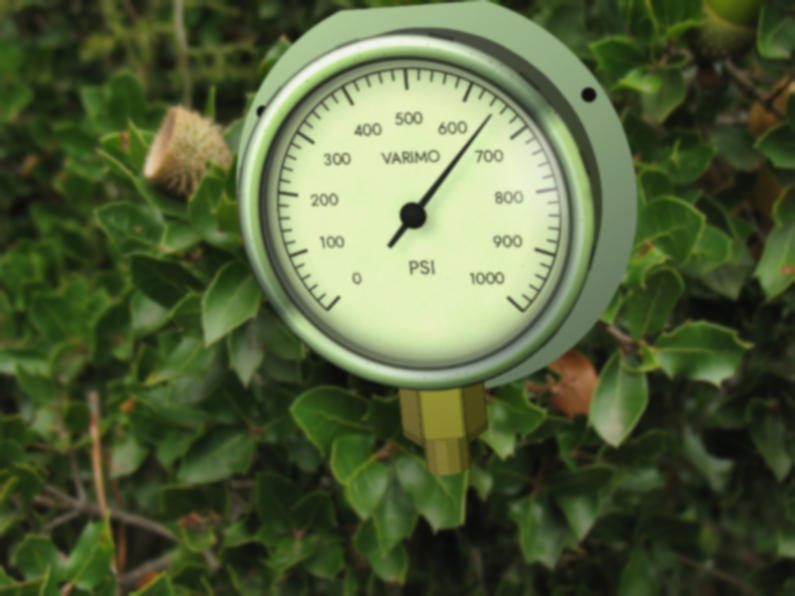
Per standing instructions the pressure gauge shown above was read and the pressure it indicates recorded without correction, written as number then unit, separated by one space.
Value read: 650 psi
